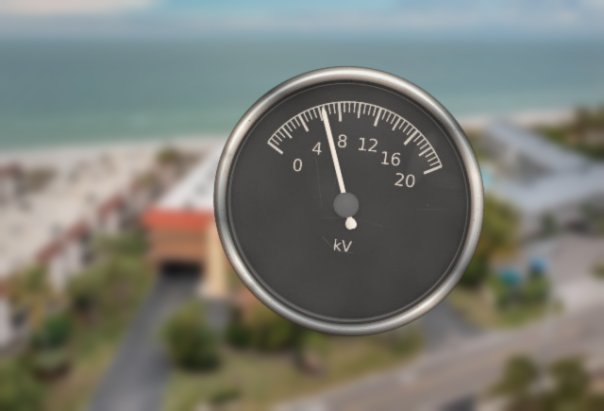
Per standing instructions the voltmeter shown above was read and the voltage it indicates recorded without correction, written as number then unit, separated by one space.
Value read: 6.5 kV
